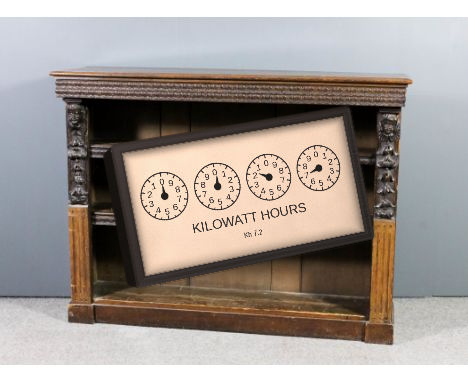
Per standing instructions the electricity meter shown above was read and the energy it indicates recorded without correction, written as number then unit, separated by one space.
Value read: 17 kWh
